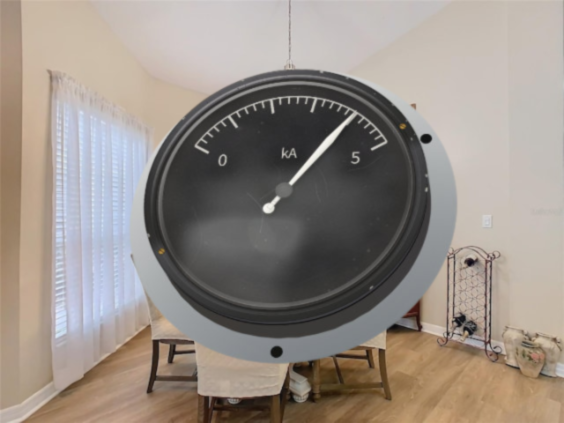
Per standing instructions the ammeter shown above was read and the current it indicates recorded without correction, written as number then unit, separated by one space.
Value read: 4 kA
